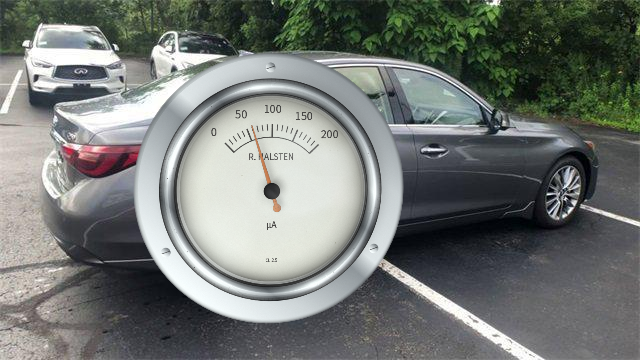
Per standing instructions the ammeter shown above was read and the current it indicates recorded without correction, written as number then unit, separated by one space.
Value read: 60 µA
